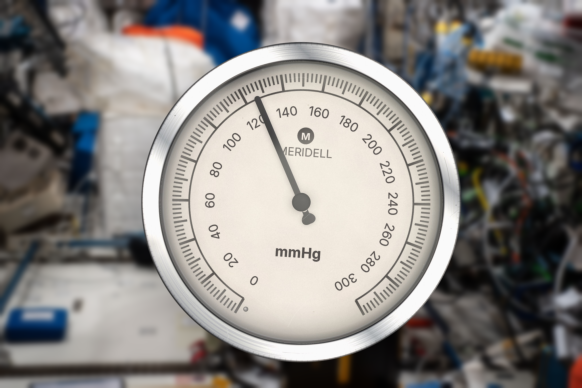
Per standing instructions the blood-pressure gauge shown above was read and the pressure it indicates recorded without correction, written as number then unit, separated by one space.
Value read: 126 mmHg
